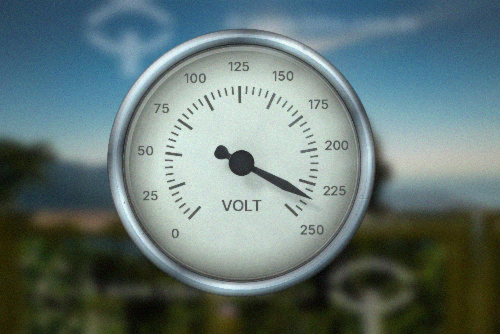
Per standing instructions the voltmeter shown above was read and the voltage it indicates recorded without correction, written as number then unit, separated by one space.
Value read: 235 V
